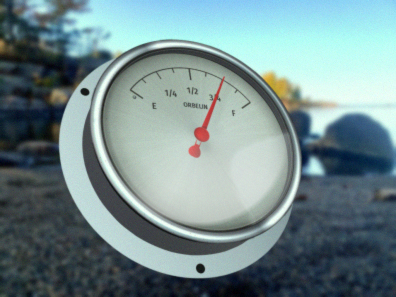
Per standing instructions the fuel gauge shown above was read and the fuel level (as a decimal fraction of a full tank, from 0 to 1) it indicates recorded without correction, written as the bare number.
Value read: 0.75
